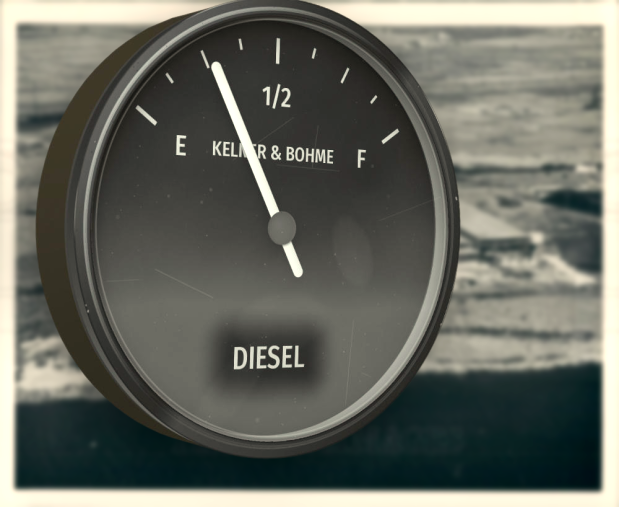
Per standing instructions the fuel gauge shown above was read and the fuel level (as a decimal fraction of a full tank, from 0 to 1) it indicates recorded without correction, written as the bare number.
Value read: 0.25
